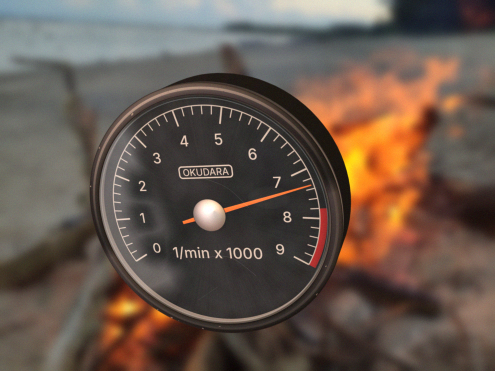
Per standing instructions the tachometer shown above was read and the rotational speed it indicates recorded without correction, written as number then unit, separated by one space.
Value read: 7300 rpm
